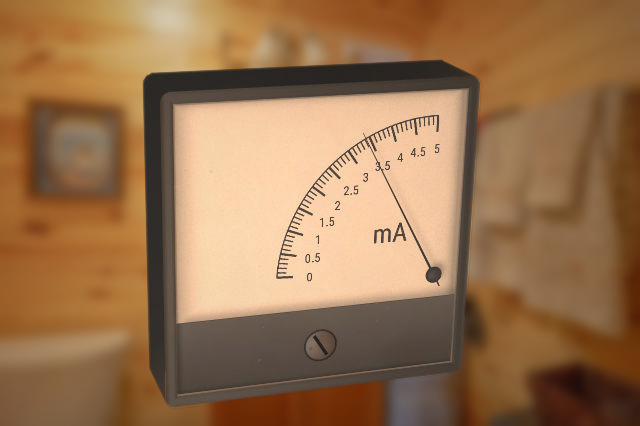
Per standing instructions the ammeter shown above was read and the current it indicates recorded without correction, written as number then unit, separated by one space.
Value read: 3.4 mA
